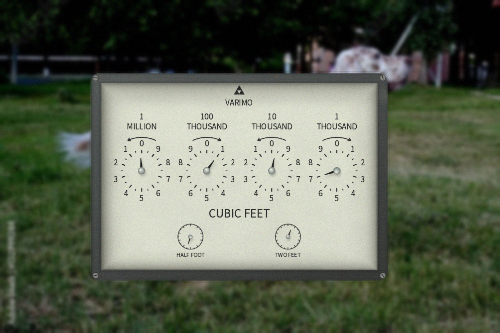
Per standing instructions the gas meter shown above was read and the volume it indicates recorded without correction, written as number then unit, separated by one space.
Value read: 9700 ft³
